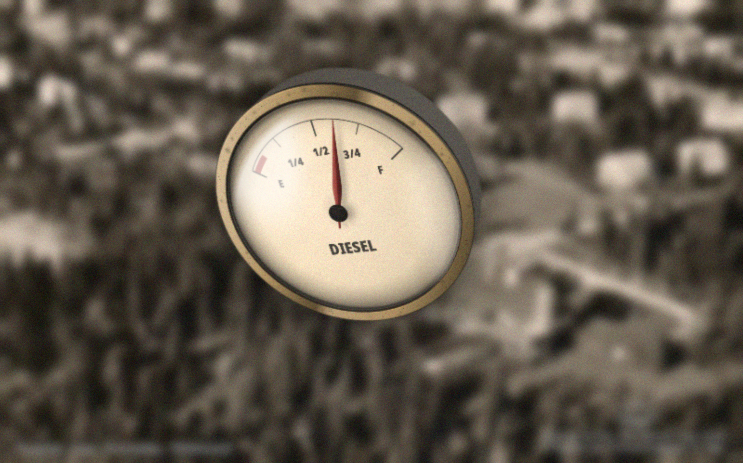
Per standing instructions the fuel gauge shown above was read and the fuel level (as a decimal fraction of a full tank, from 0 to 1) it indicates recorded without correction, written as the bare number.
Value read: 0.625
